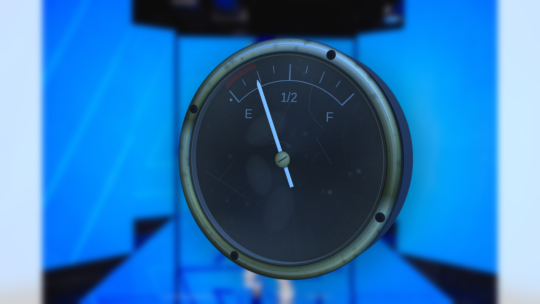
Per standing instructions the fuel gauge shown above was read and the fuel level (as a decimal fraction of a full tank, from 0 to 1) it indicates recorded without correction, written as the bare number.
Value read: 0.25
